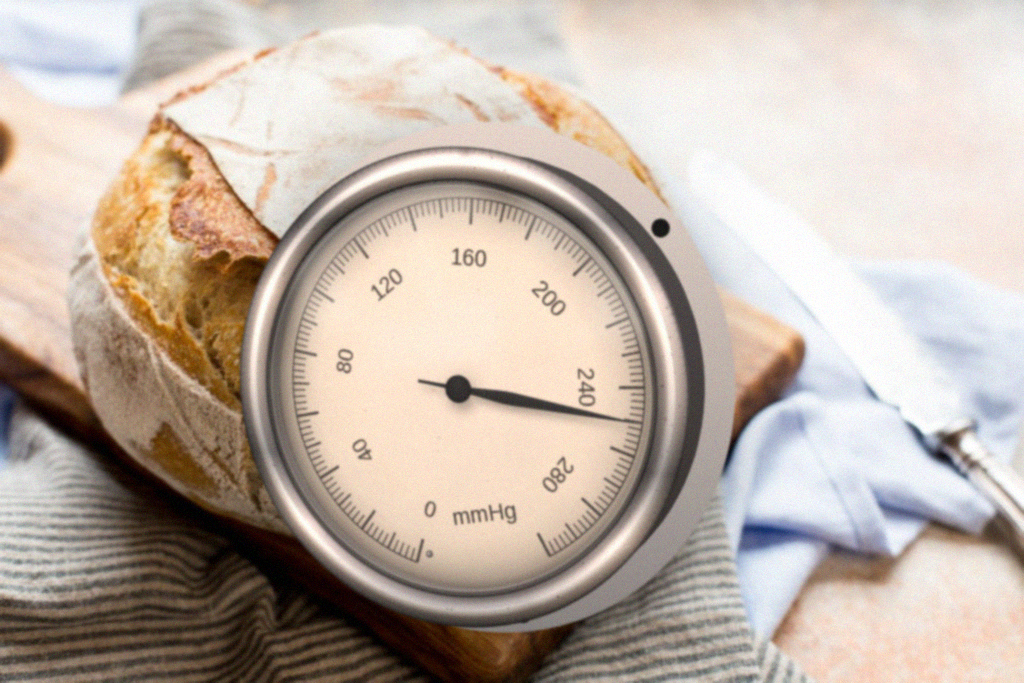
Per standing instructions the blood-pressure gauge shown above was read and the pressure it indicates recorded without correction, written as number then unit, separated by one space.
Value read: 250 mmHg
